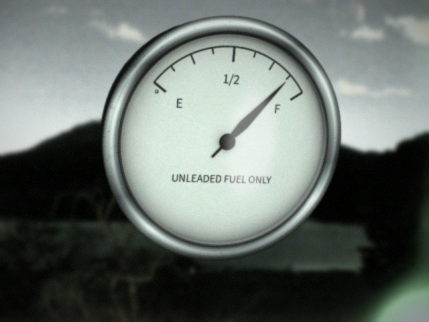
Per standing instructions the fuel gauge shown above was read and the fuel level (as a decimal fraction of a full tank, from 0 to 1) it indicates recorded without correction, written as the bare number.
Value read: 0.875
